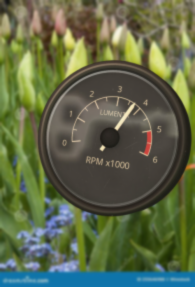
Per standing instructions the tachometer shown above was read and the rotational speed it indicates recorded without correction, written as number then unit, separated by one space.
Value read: 3750 rpm
